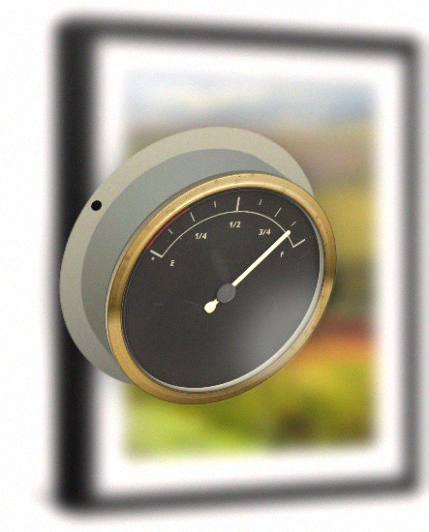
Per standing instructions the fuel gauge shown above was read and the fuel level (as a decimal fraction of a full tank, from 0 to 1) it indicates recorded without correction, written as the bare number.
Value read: 0.875
